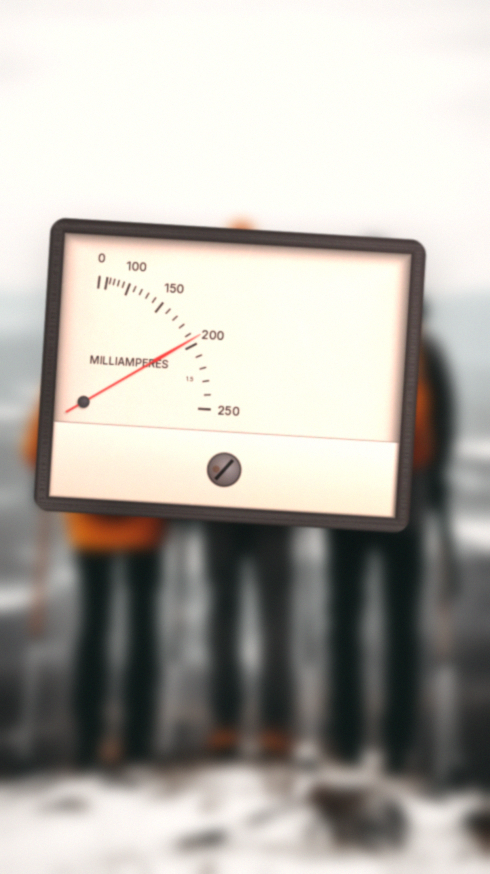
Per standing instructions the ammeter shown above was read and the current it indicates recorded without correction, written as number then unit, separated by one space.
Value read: 195 mA
